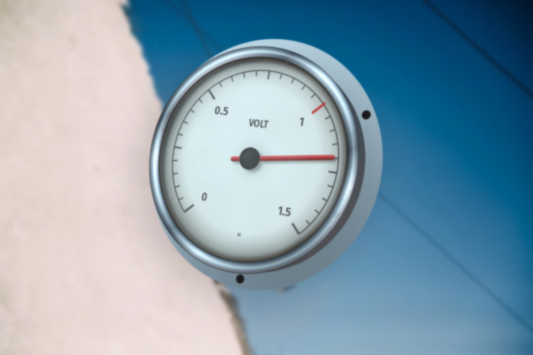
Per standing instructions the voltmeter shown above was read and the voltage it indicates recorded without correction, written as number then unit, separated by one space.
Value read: 1.2 V
